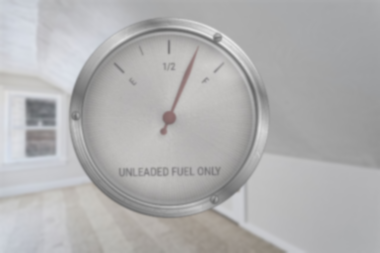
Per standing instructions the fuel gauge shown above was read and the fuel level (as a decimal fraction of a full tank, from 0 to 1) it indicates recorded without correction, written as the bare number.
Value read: 0.75
